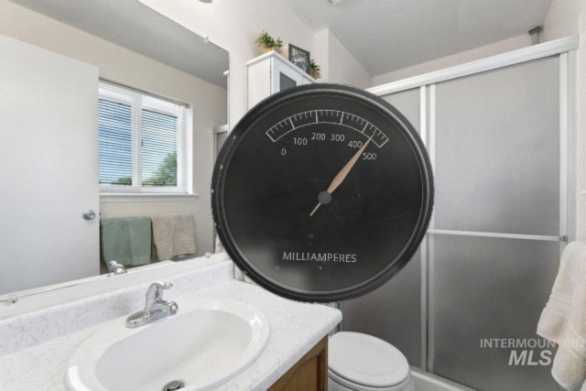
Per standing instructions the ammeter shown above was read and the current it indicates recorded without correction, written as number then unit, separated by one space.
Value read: 440 mA
